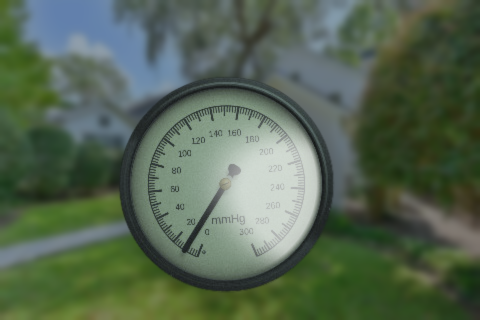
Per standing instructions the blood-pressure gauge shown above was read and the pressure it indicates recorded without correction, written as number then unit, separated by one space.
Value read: 10 mmHg
